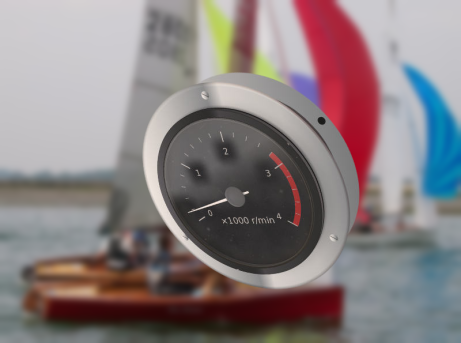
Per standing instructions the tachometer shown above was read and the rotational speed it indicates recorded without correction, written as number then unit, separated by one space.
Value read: 200 rpm
